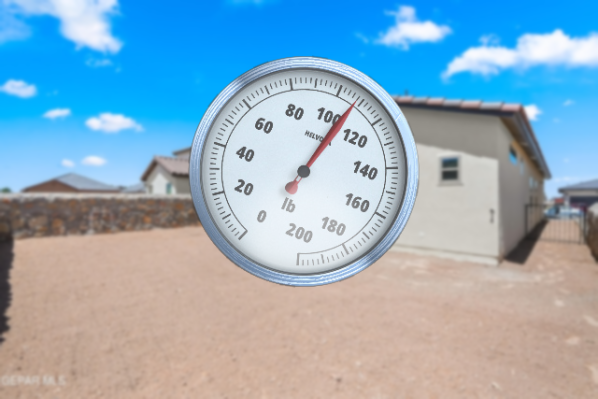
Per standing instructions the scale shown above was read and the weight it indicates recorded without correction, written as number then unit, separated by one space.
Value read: 108 lb
